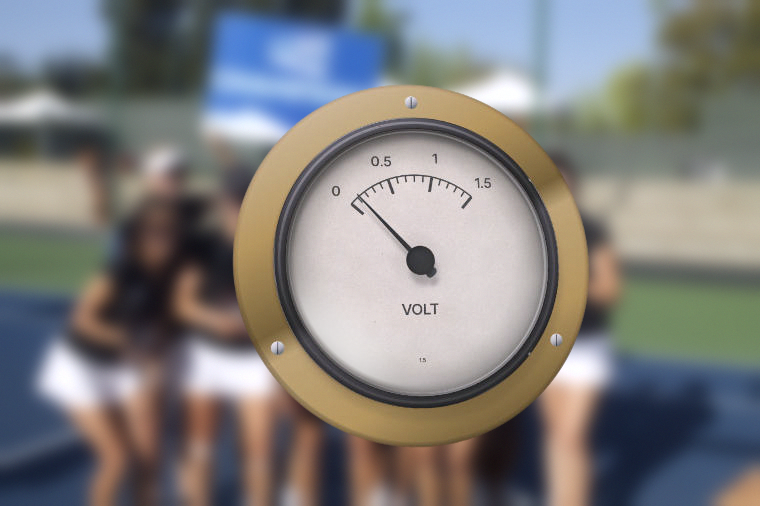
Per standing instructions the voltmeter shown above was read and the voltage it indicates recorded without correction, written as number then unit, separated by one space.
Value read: 0.1 V
